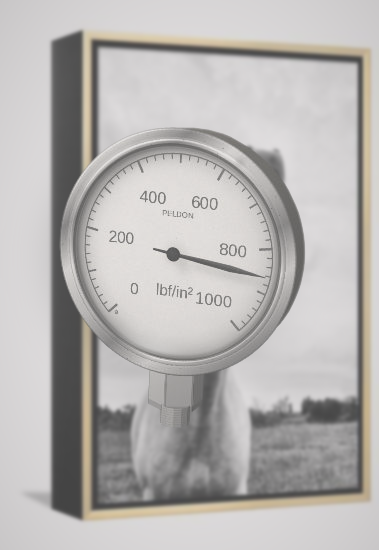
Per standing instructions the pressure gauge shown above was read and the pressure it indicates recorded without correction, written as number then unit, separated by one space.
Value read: 860 psi
